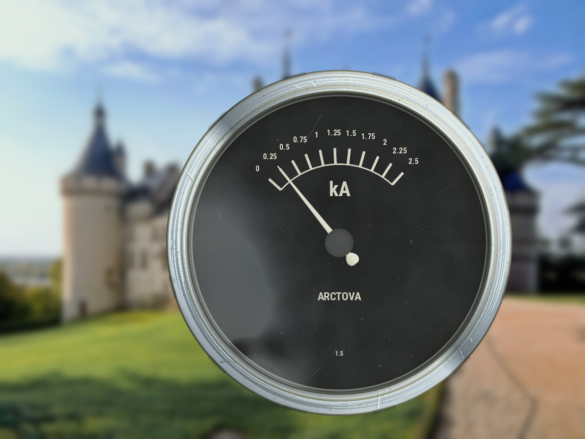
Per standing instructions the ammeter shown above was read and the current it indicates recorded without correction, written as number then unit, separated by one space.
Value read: 0.25 kA
